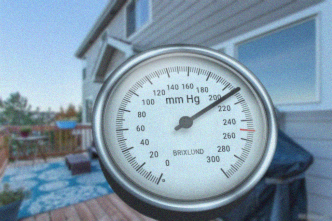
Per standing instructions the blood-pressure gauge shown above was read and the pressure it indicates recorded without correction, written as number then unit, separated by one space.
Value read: 210 mmHg
